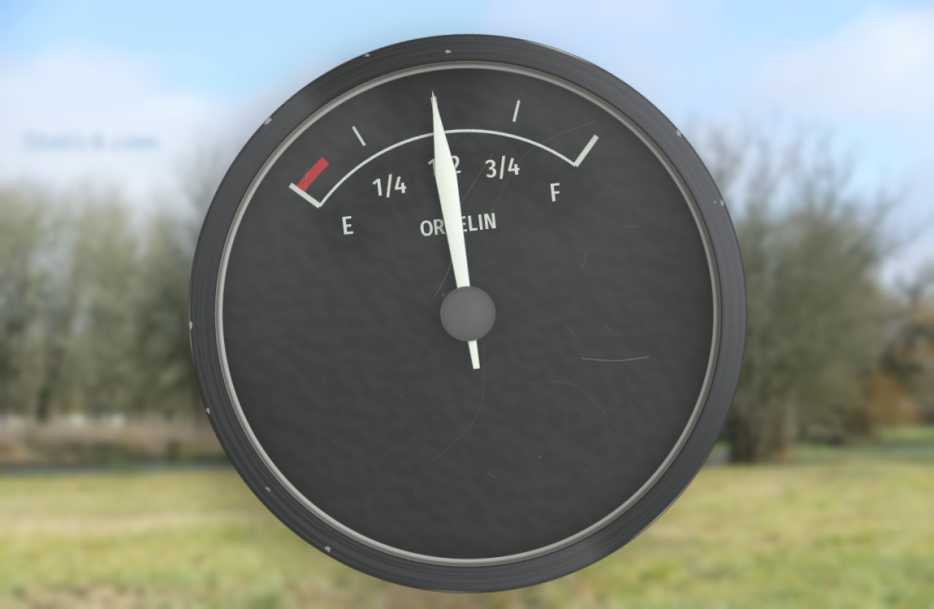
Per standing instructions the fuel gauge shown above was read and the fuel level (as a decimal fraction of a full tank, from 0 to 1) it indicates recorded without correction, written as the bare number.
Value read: 0.5
